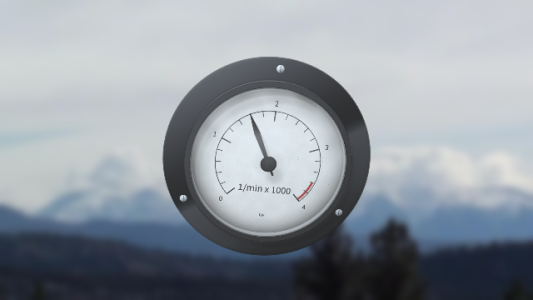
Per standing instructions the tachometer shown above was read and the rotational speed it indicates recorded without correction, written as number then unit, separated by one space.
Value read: 1600 rpm
